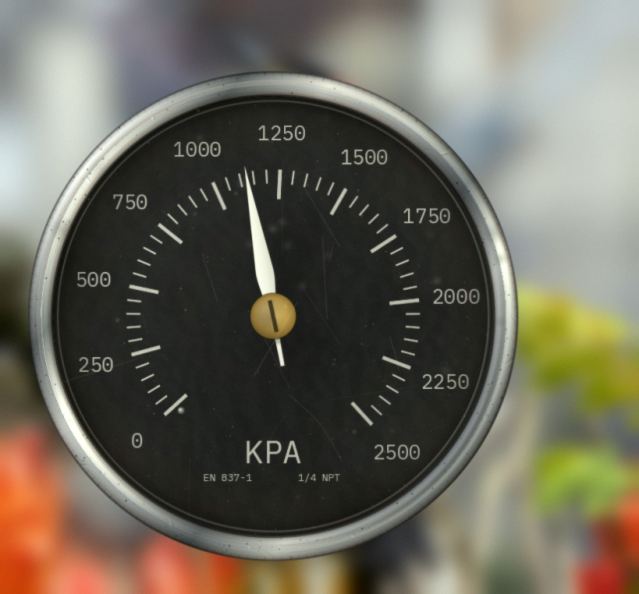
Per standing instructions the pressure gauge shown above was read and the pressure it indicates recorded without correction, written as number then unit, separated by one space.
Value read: 1125 kPa
